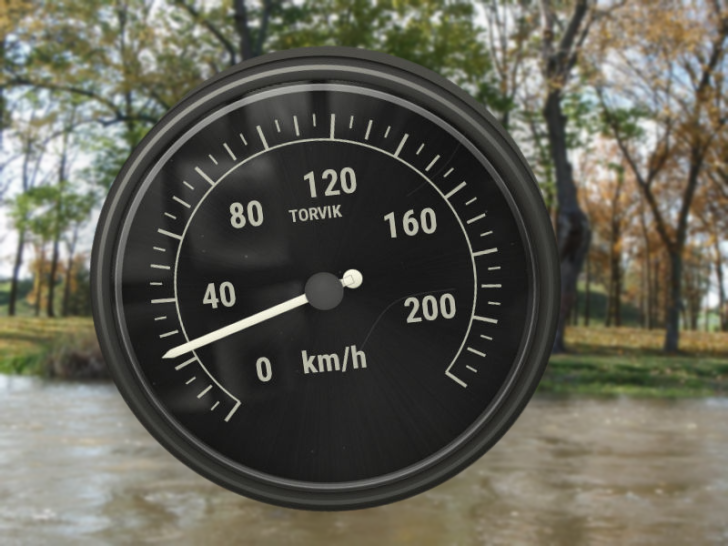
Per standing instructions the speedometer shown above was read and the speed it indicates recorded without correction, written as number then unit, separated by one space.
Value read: 25 km/h
